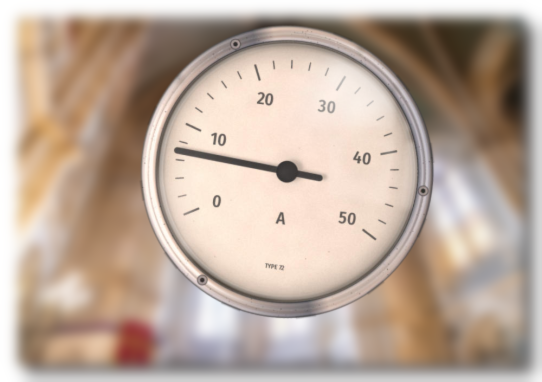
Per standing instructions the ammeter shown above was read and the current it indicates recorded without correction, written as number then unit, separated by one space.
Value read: 7 A
